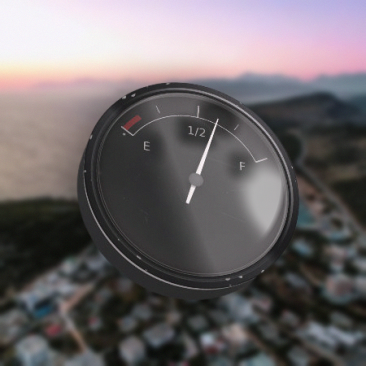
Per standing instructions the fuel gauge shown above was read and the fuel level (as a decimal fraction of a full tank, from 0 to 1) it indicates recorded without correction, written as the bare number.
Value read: 0.625
